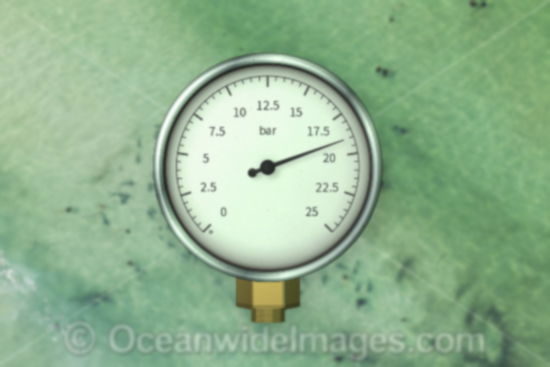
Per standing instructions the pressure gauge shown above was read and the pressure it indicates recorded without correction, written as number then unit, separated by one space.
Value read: 19 bar
